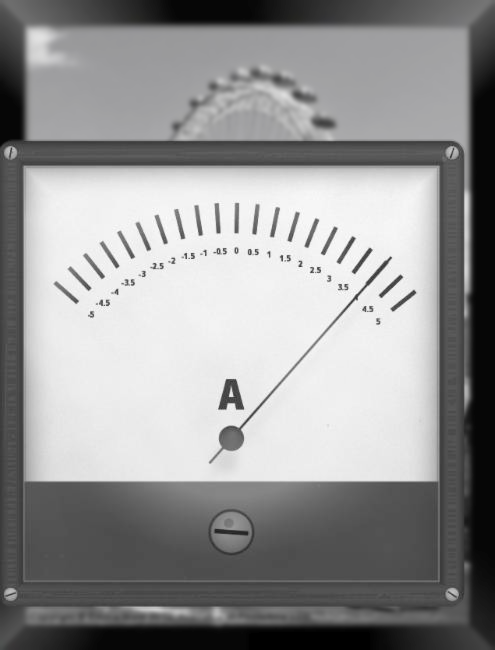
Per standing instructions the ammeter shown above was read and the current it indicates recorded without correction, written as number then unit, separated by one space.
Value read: 4 A
